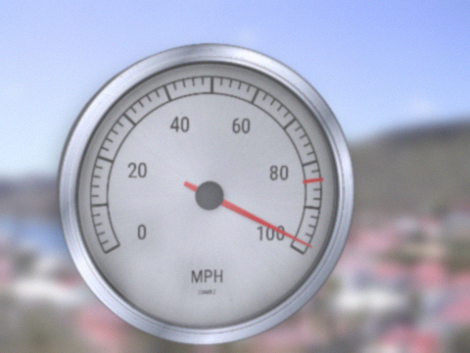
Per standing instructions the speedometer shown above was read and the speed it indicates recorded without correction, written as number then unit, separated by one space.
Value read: 98 mph
